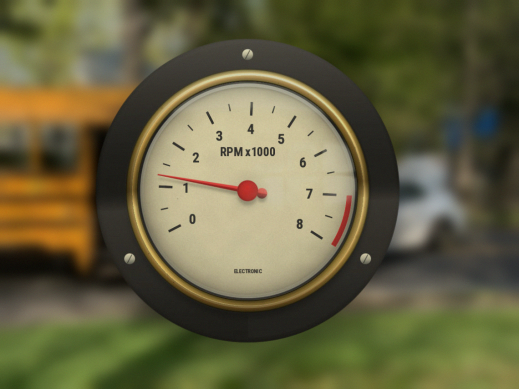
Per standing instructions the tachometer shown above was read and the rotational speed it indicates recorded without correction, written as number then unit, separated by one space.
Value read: 1250 rpm
